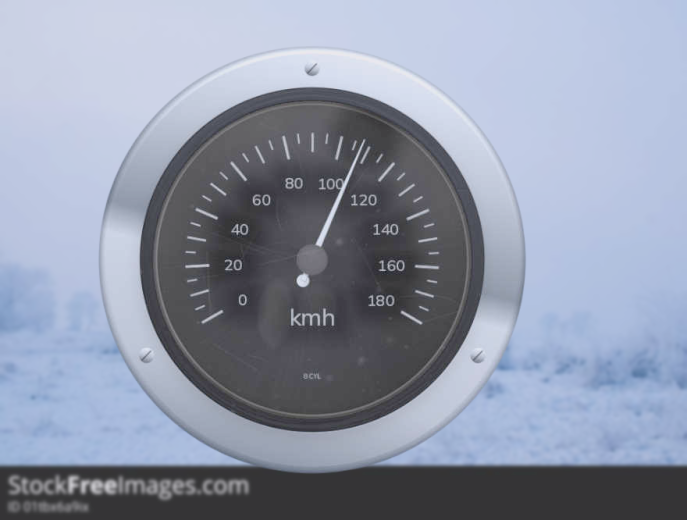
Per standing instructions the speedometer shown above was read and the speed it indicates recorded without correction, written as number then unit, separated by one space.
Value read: 107.5 km/h
